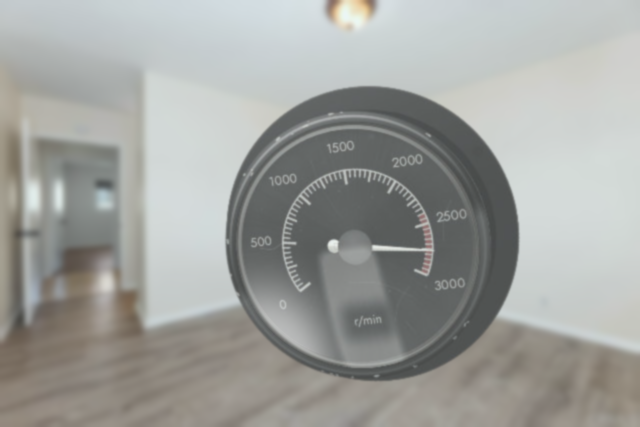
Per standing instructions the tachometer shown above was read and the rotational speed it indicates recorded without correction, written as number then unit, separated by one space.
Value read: 2750 rpm
